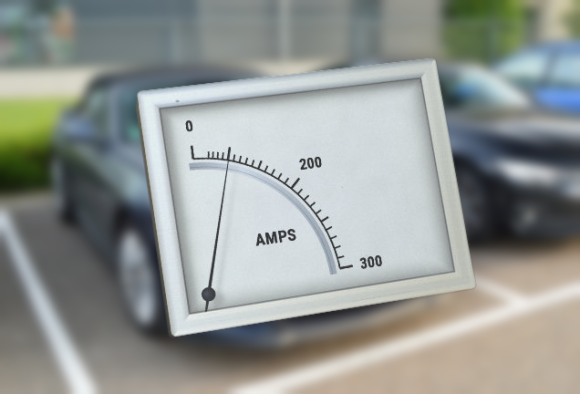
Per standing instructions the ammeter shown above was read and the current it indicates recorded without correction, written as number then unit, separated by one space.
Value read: 100 A
